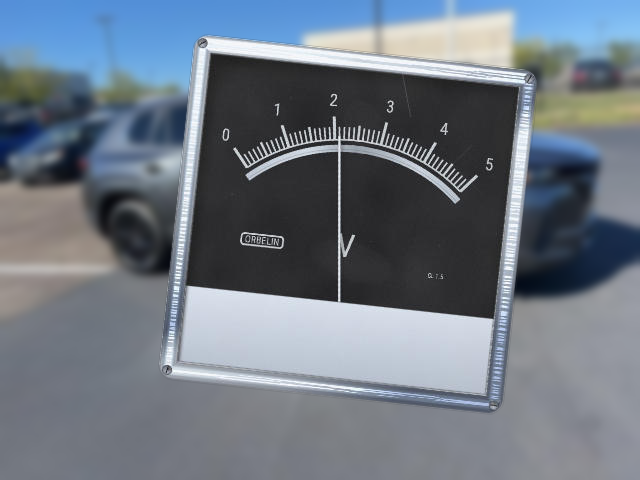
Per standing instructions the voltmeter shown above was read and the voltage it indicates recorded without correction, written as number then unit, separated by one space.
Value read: 2.1 V
